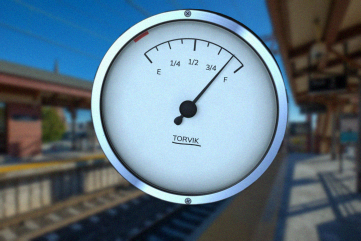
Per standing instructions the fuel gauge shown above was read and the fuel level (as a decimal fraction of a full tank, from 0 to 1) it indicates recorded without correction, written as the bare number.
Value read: 0.875
